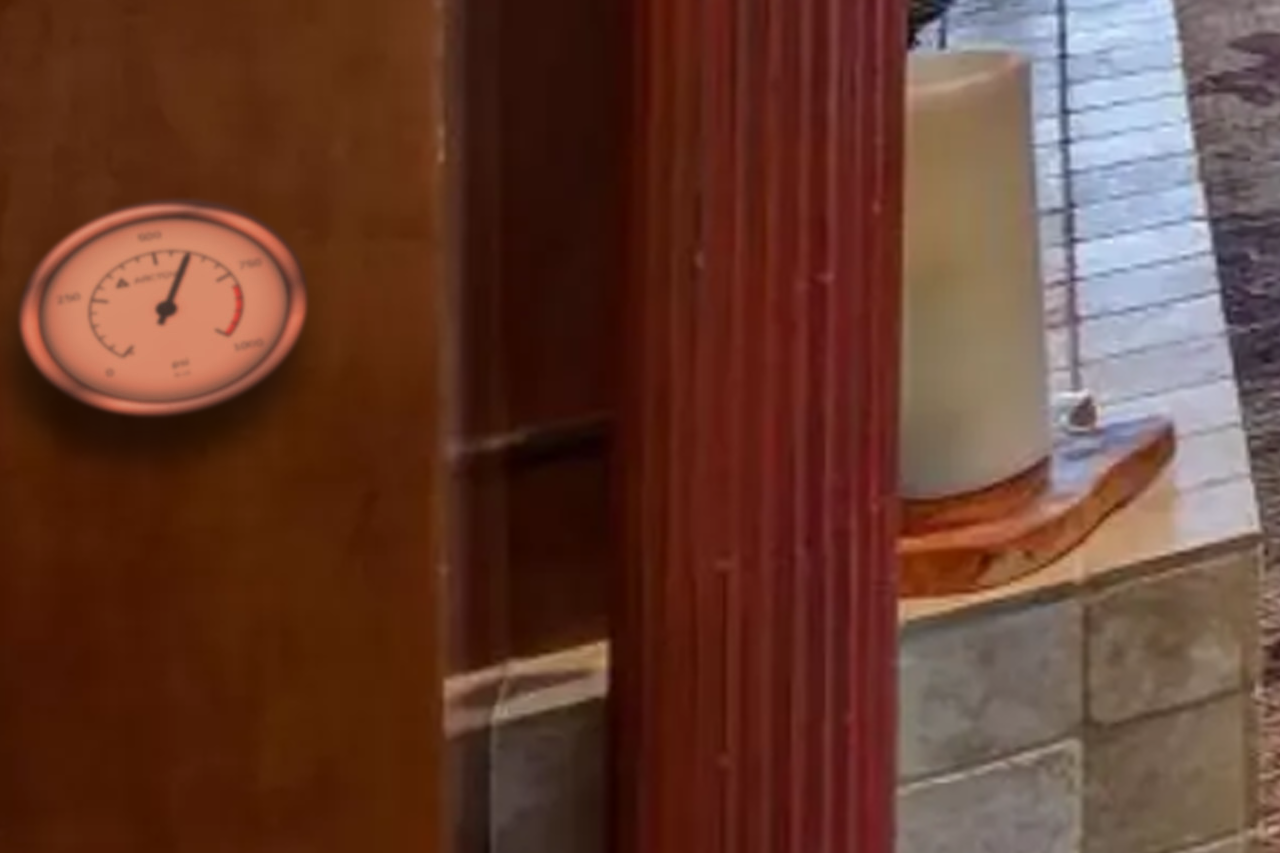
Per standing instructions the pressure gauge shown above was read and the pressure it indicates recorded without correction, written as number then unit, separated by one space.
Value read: 600 psi
